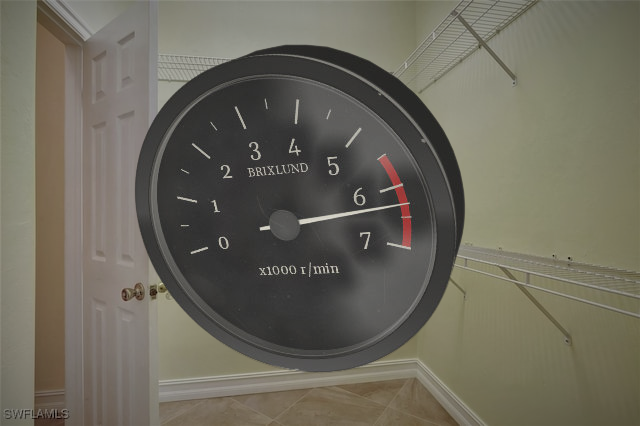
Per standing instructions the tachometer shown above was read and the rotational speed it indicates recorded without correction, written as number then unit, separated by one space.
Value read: 6250 rpm
